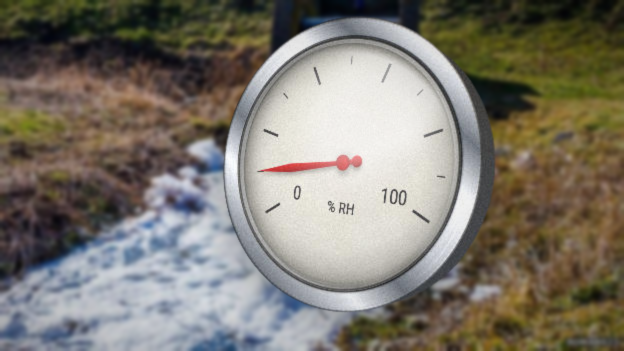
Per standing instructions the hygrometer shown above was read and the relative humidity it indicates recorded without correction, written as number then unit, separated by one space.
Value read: 10 %
